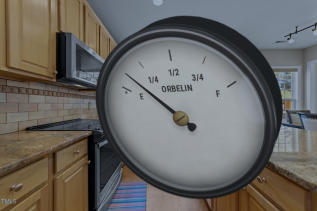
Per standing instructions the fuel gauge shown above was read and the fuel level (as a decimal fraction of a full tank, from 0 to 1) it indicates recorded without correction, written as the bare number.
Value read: 0.125
